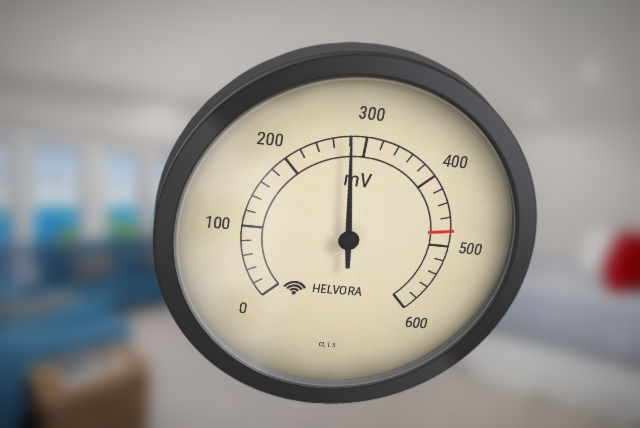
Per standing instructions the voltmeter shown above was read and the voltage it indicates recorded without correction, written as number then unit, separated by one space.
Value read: 280 mV
